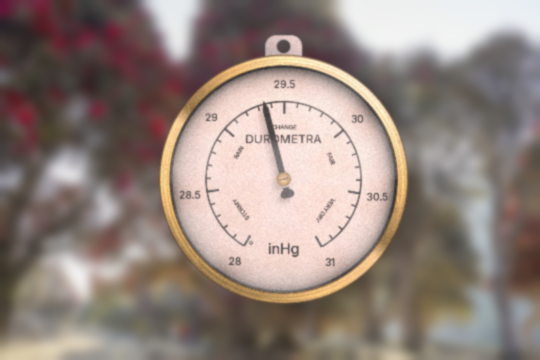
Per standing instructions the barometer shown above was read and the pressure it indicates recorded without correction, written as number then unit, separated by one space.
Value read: 29.35 inHg
